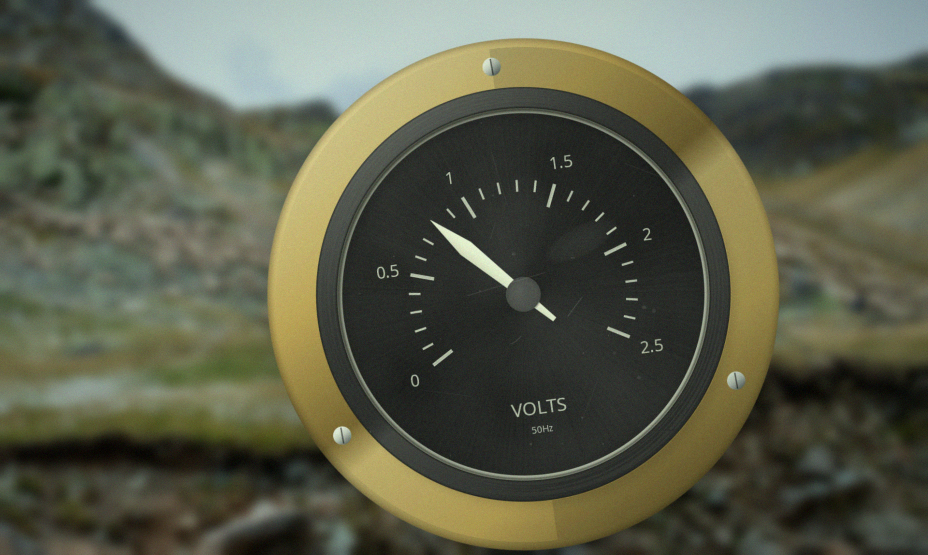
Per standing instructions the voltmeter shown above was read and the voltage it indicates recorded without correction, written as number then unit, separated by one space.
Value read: 0.8 V
